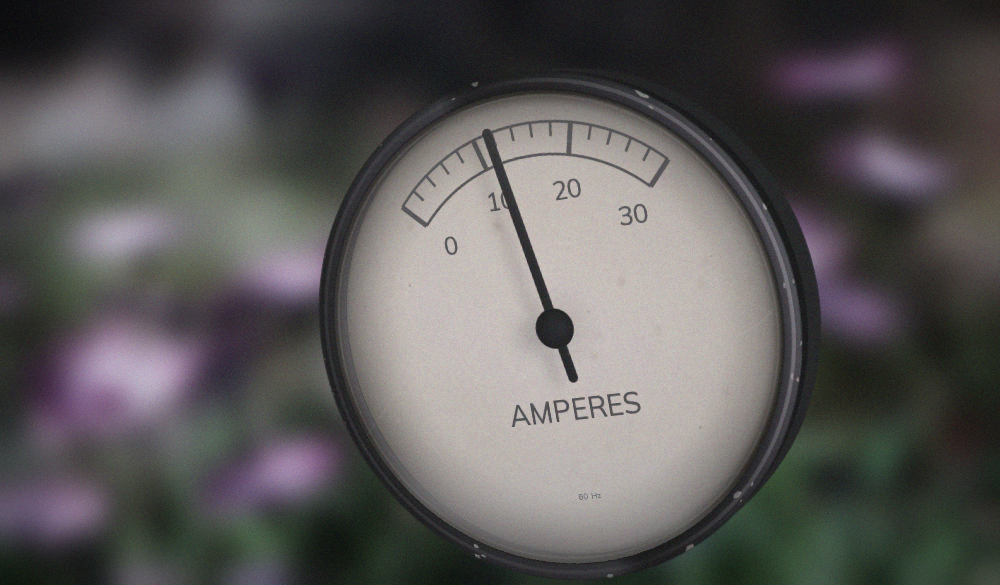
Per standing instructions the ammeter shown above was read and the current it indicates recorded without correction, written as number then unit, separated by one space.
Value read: 12 A
